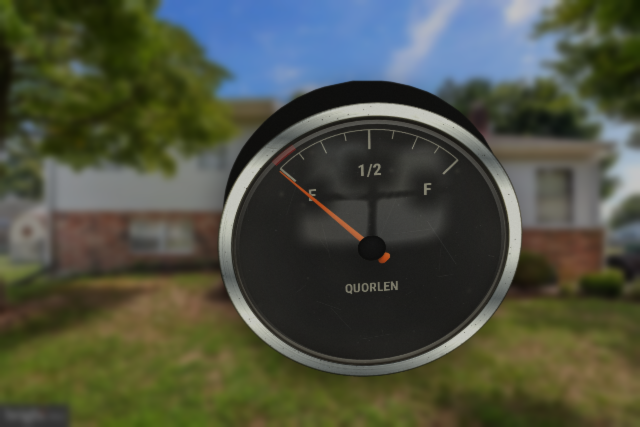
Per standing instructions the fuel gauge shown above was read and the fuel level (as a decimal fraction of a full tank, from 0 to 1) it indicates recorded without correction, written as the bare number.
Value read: 0
